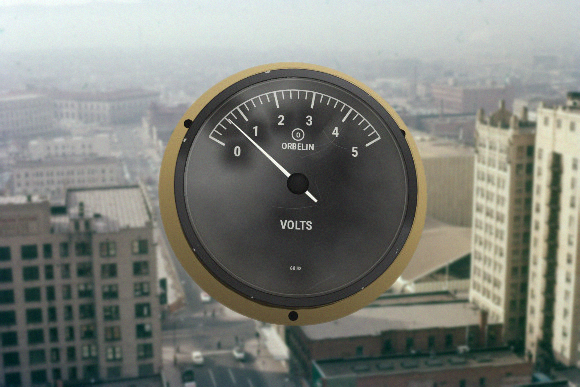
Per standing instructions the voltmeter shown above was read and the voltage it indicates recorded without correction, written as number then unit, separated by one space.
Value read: 0.6 V
